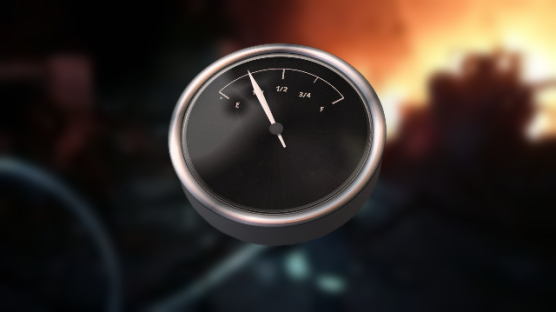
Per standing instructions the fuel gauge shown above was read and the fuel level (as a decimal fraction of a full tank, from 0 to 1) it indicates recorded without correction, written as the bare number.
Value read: 0.25
